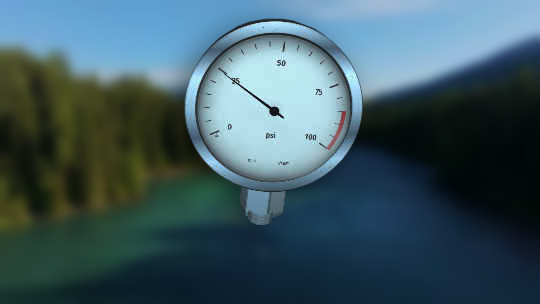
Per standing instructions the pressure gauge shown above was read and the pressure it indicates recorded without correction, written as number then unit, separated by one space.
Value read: 25 psi
